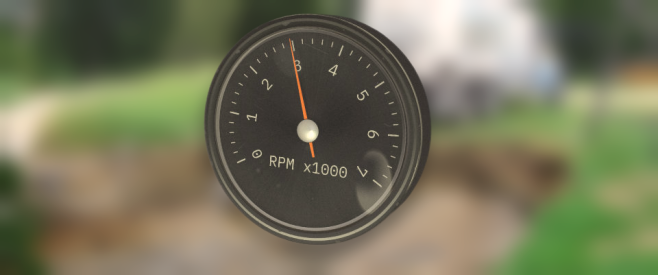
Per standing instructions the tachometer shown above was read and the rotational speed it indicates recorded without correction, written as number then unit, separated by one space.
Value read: 3000 rpm
